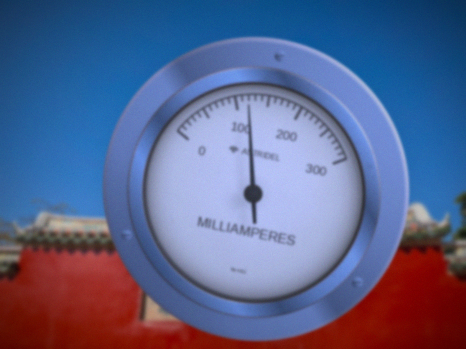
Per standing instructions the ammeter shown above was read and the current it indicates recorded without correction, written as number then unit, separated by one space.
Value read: 120 mA
